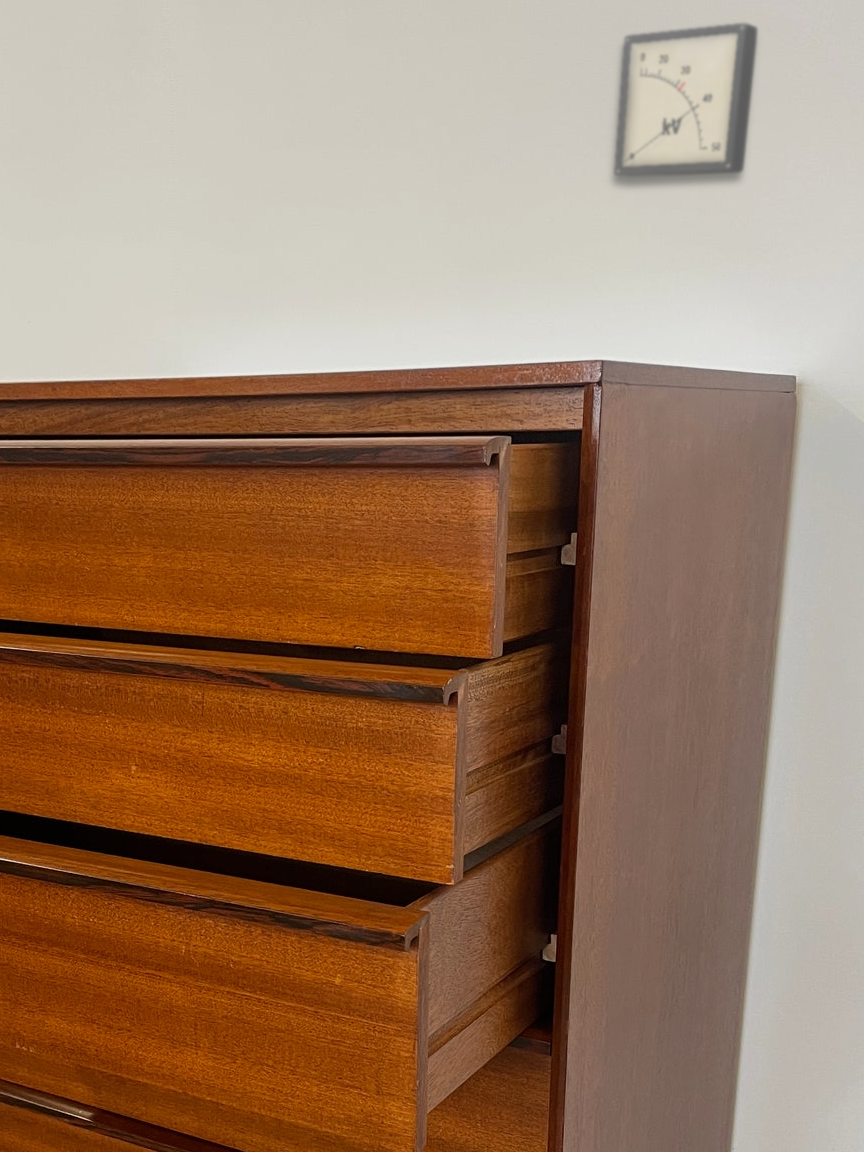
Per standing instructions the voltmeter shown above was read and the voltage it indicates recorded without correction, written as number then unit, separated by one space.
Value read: 40 kV
